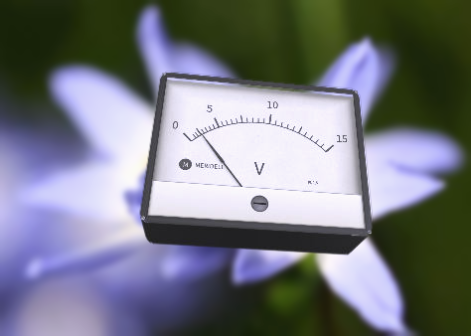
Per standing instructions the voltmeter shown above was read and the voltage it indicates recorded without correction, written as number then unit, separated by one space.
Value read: 2.5 V
